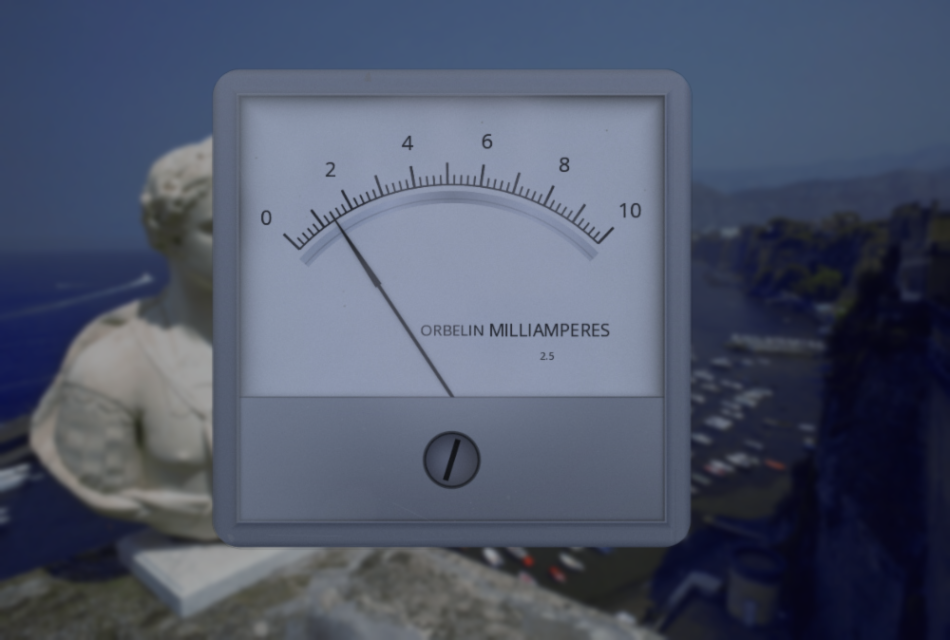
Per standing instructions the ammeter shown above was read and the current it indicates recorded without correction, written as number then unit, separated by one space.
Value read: 1.4 mA
